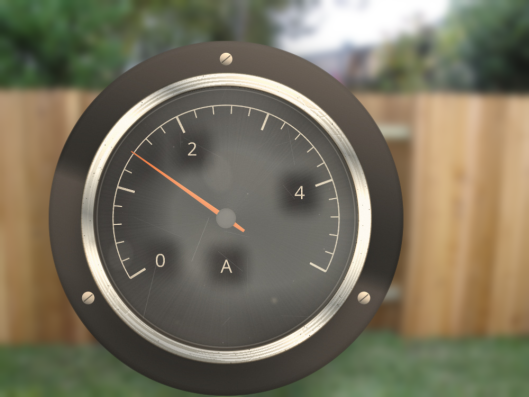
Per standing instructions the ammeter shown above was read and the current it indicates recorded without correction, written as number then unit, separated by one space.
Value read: 1.4 A
